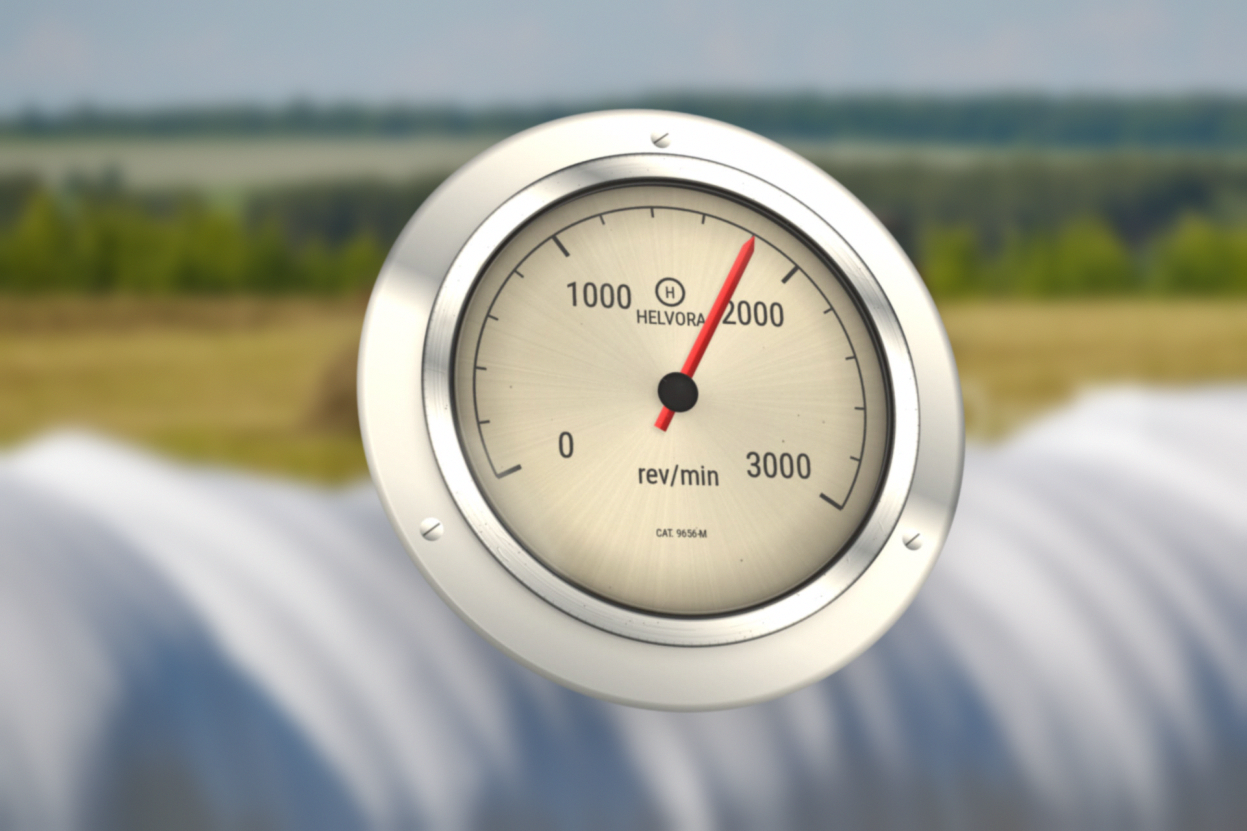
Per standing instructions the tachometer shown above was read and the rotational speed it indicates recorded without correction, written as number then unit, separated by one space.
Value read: 1800 rpm
